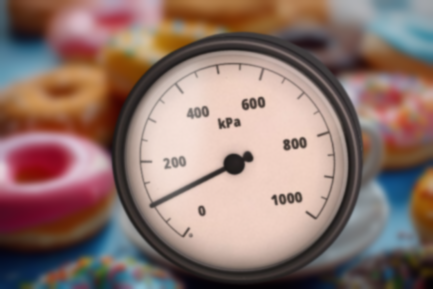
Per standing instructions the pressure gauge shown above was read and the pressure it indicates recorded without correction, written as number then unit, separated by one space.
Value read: 100 kPa
